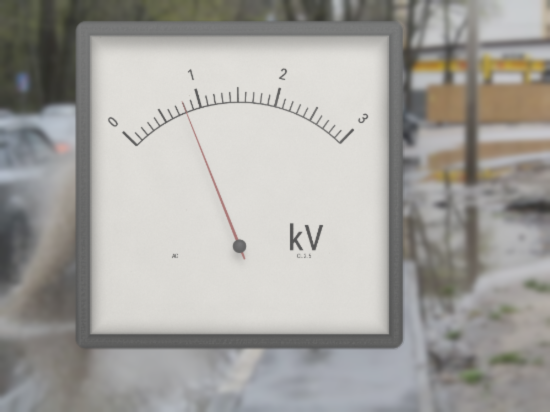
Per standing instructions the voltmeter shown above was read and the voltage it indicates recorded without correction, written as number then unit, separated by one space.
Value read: 0.8 kV
